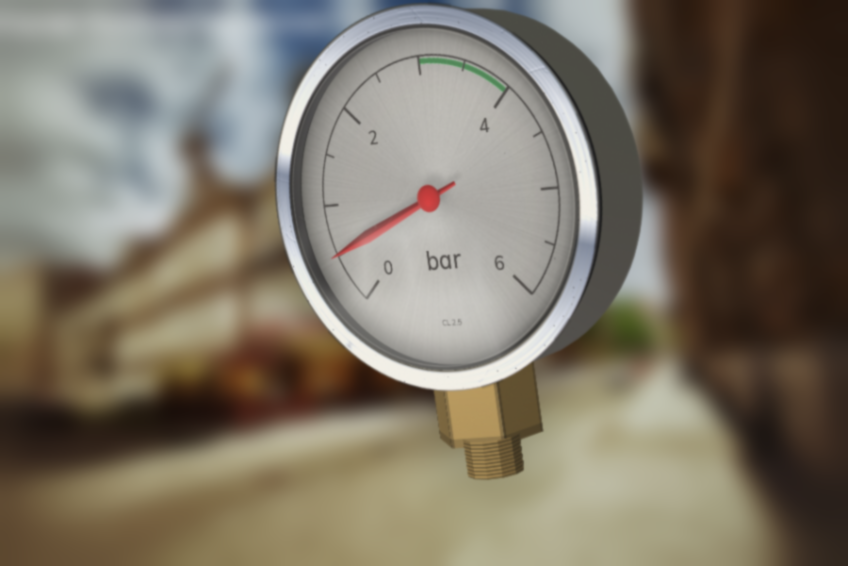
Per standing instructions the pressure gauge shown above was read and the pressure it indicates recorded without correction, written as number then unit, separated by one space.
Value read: 0.5 bar
